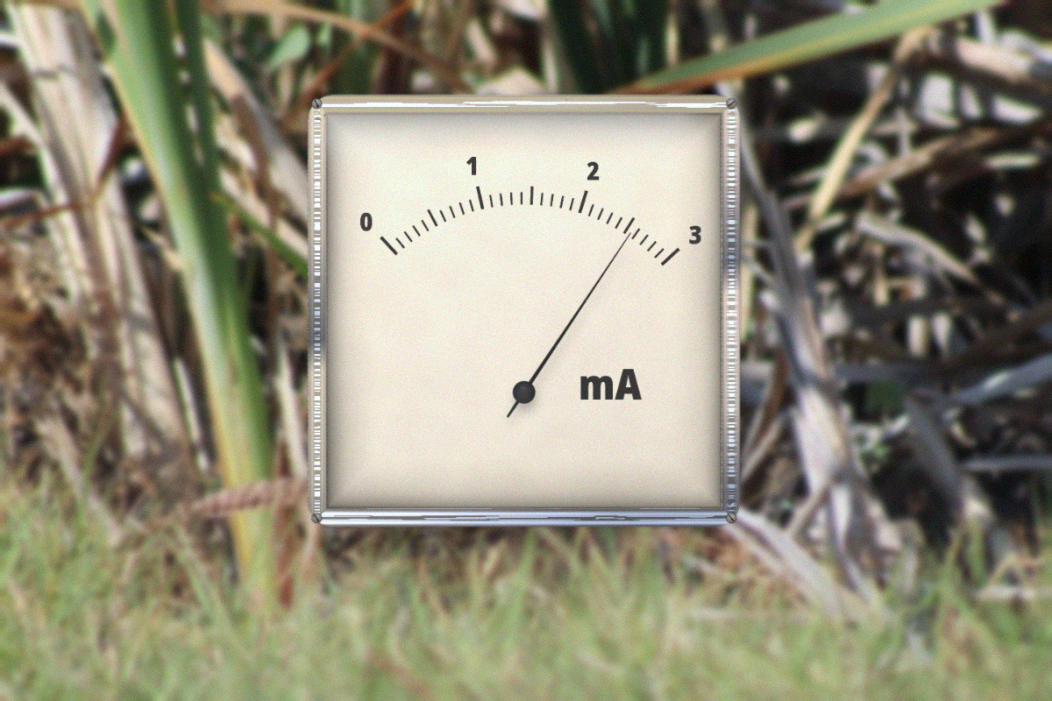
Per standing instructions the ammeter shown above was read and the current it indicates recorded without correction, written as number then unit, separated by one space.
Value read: 2.55 mA
